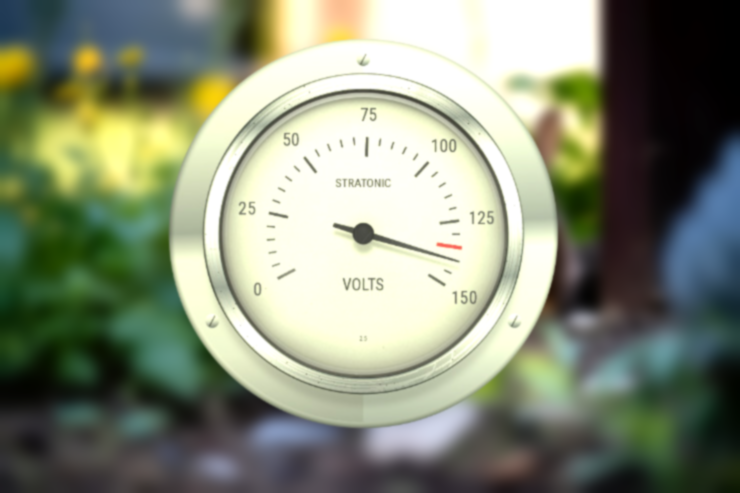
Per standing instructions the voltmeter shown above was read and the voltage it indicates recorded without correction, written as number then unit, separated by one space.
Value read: 140 V
